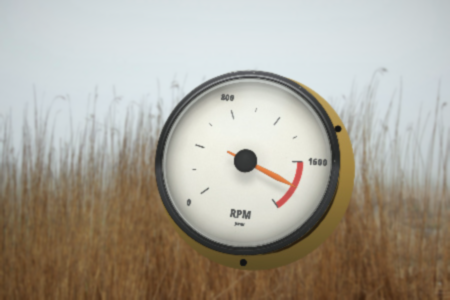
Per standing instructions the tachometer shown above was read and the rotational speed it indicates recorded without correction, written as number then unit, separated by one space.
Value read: 1800 rpm
